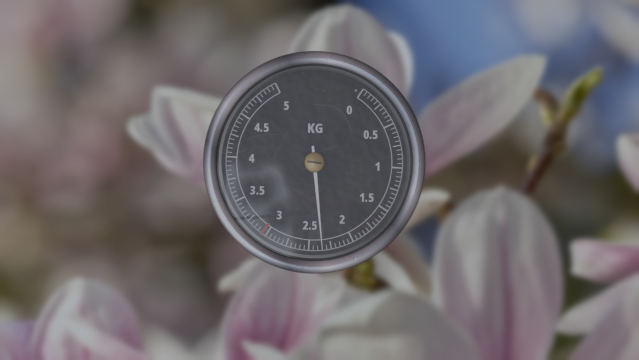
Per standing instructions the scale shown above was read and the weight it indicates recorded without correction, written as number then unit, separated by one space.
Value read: 2.35 kg
